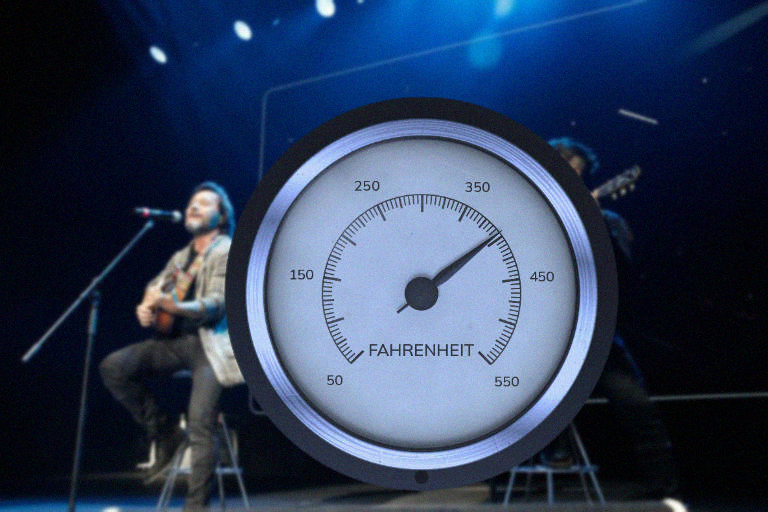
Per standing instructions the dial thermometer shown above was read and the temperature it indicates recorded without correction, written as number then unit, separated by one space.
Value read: 395 °F
